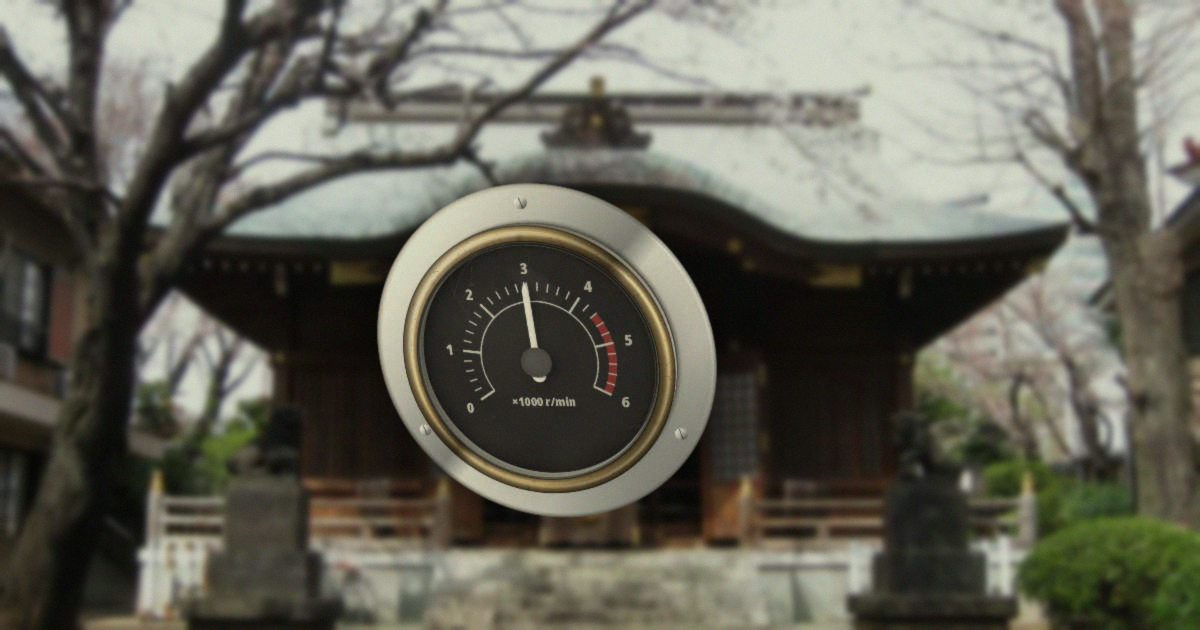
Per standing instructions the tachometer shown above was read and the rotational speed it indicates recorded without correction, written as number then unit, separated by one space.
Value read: 3000 rpm
